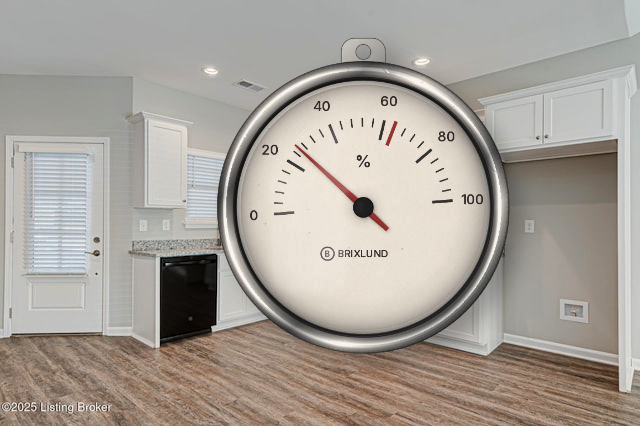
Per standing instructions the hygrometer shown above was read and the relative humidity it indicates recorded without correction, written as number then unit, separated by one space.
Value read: 26 %
